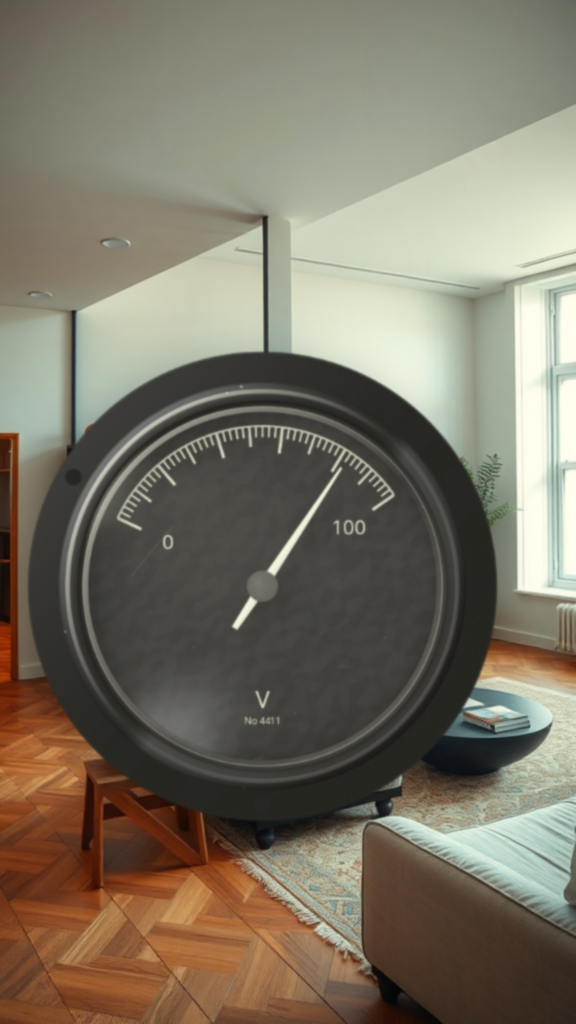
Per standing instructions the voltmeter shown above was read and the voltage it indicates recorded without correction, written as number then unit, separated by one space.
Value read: 82 V
